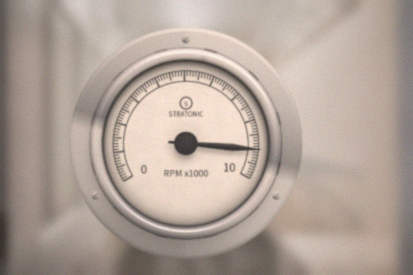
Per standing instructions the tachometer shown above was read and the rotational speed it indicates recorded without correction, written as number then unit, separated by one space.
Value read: 9000 rpm
